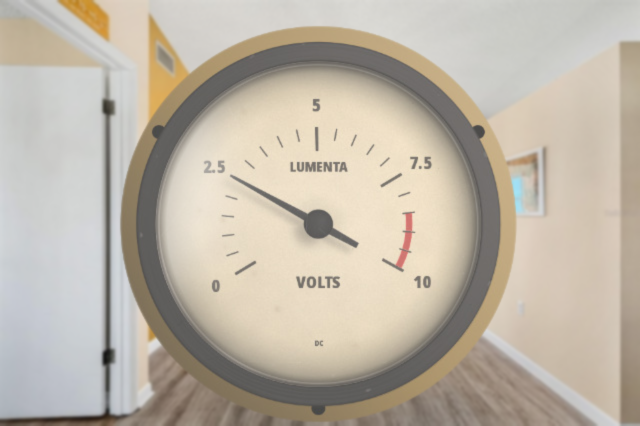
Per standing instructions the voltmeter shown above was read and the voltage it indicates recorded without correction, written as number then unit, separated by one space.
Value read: 2.5 V
